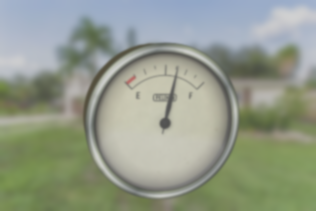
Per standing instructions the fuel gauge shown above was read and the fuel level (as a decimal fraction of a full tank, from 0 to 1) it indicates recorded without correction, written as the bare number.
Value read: 0.625
